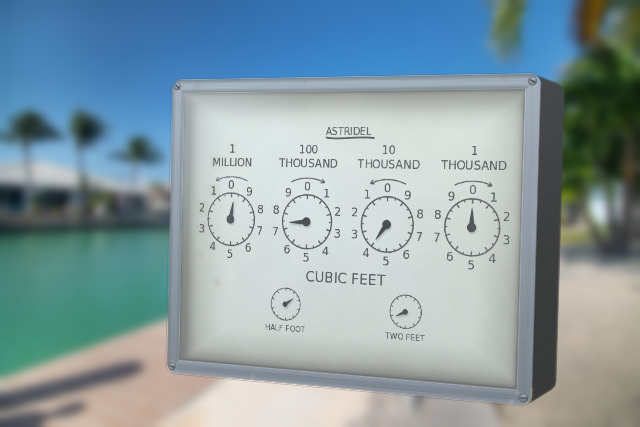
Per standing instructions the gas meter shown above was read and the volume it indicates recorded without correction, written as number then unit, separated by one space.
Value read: 974000 ft³
